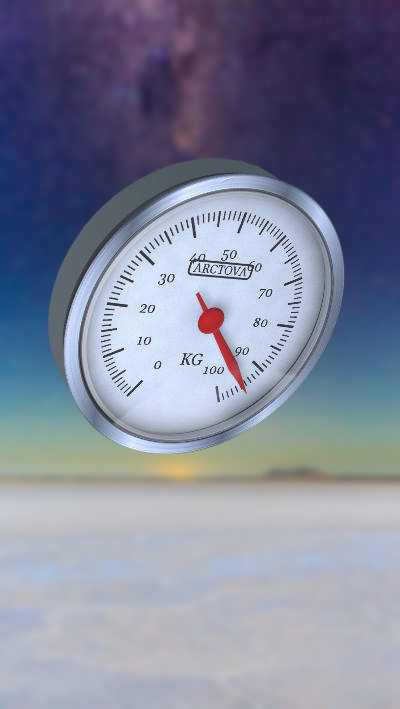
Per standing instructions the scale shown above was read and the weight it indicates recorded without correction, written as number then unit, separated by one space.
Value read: 95 kg
